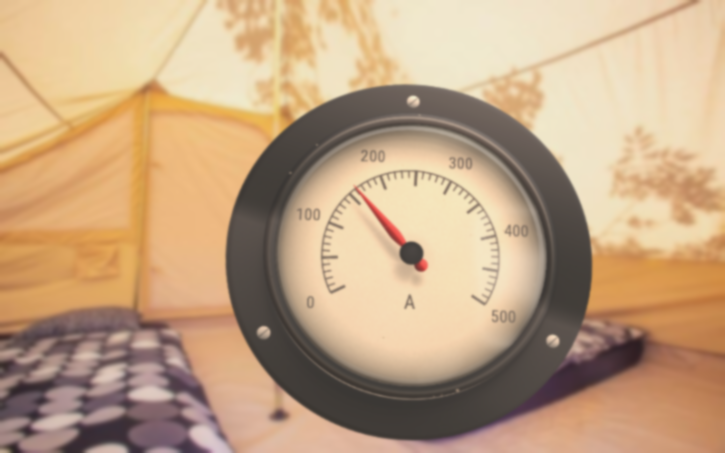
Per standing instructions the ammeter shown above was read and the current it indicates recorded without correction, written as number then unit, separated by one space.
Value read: 160 A
